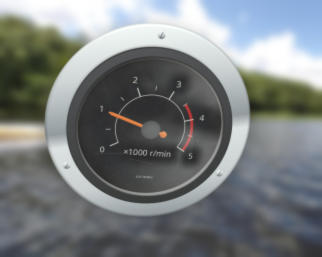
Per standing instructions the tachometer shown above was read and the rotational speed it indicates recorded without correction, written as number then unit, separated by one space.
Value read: 1000 rpm
